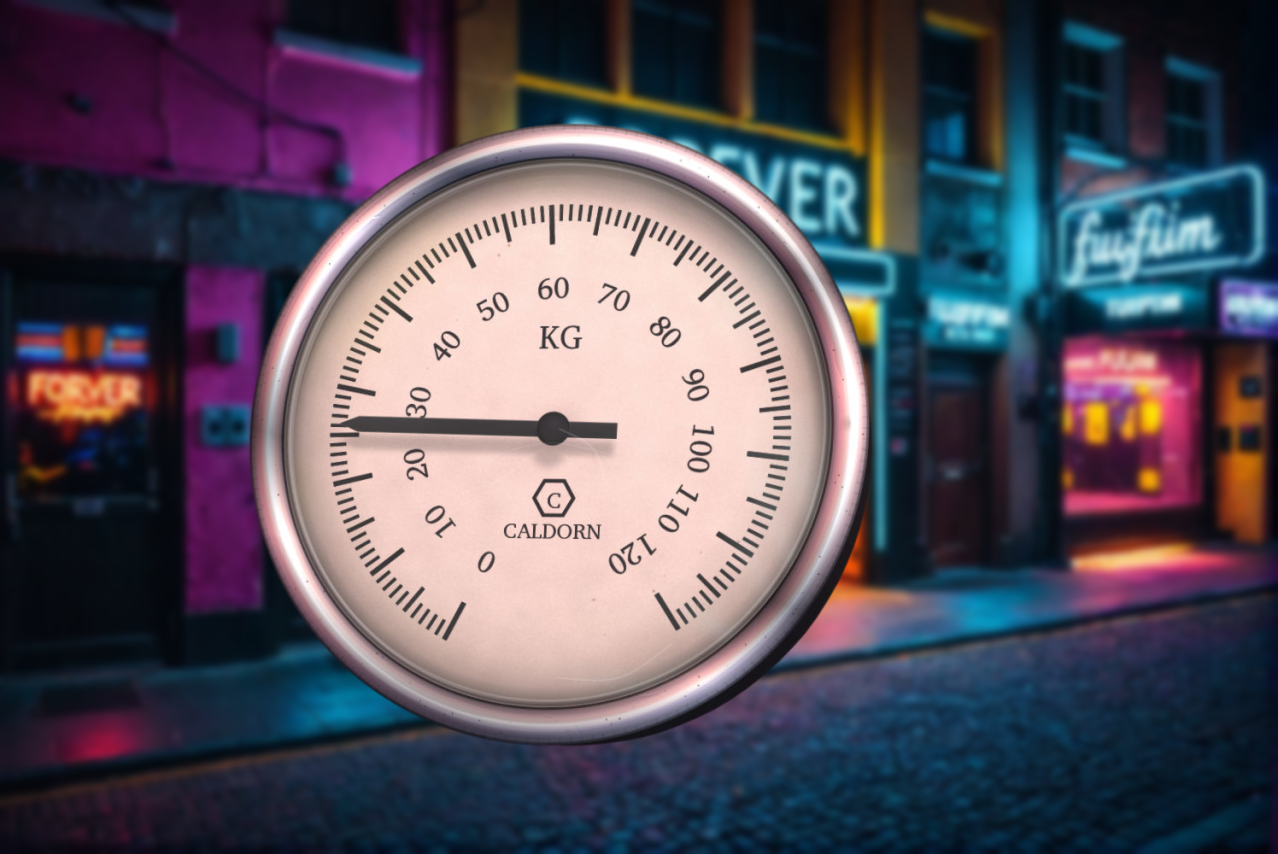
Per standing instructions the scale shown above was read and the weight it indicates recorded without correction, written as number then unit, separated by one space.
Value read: 26 kg
